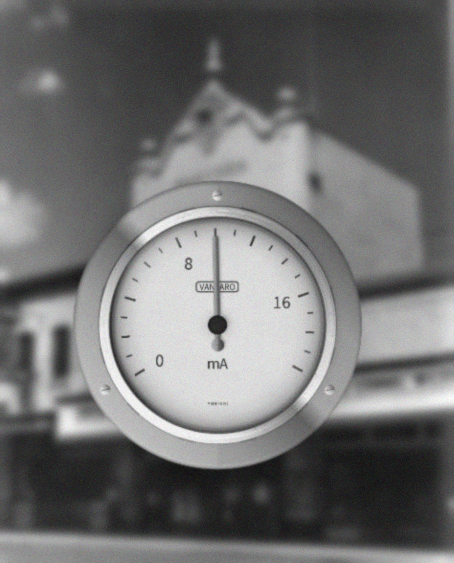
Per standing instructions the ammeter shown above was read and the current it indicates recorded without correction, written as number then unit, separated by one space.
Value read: 10 mA
